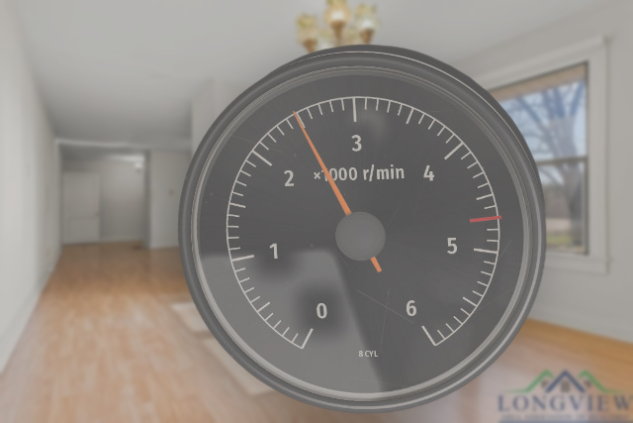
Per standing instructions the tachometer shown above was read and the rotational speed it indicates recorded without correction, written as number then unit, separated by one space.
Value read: 2500 rpm
